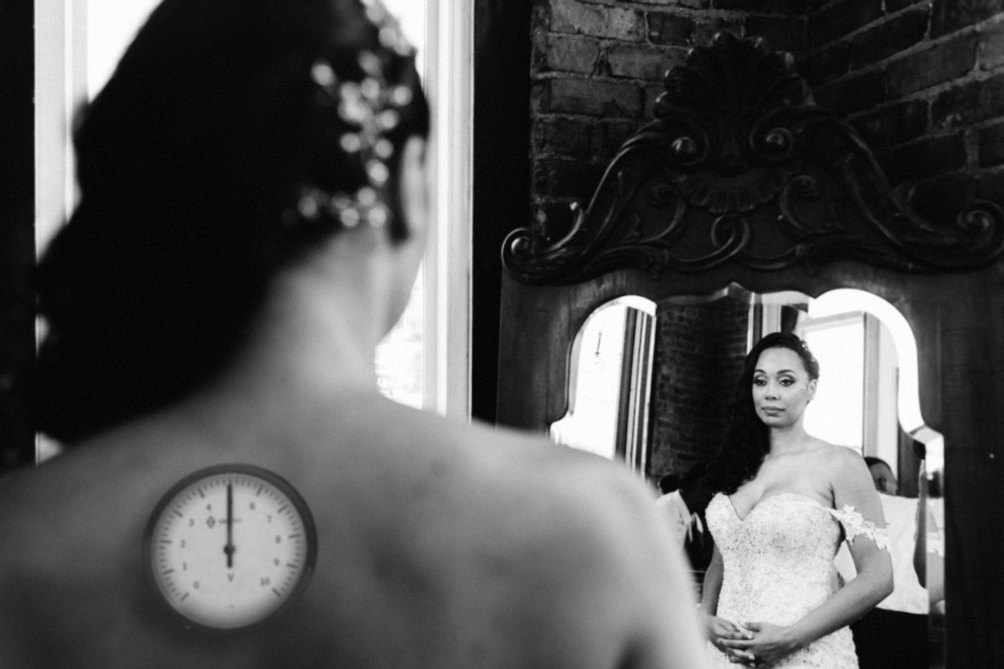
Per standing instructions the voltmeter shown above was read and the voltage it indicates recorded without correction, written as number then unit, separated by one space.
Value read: 5 V
